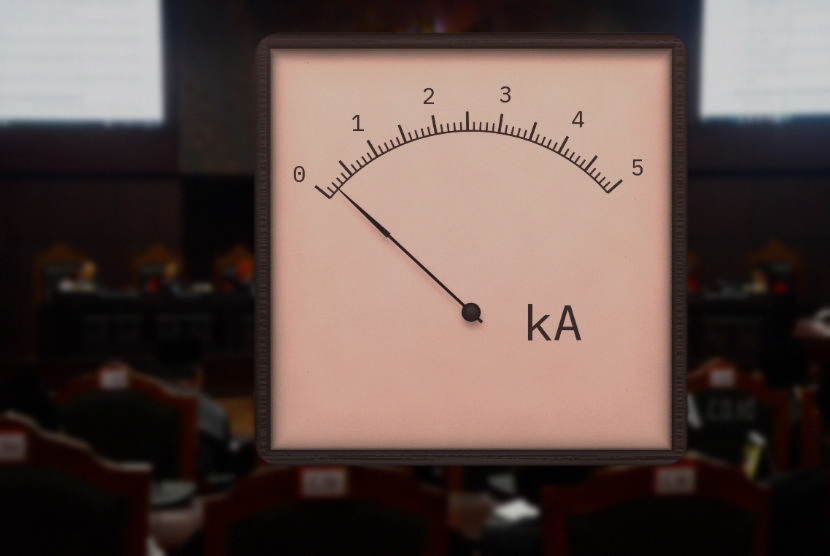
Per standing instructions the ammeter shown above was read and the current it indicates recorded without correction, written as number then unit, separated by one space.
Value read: 0.2 kA
